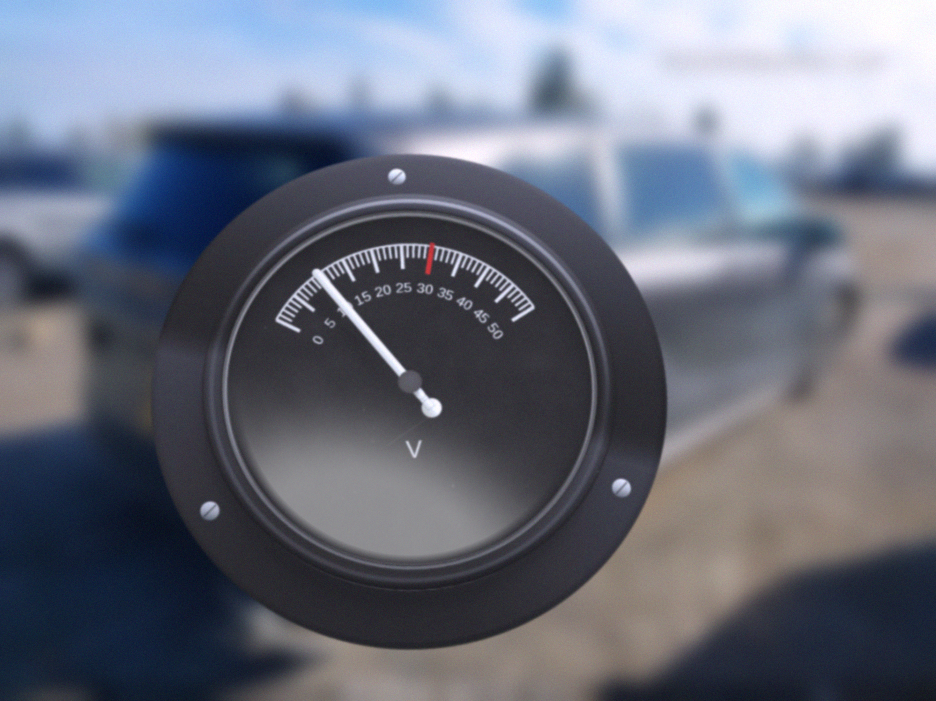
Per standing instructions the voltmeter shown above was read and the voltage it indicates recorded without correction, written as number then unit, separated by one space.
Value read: 10 V
